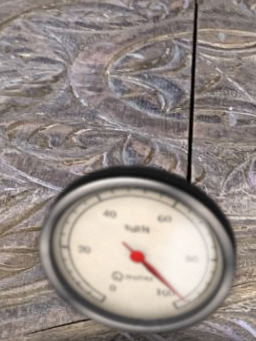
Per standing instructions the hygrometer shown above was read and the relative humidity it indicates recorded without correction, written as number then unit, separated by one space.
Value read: 96 %
